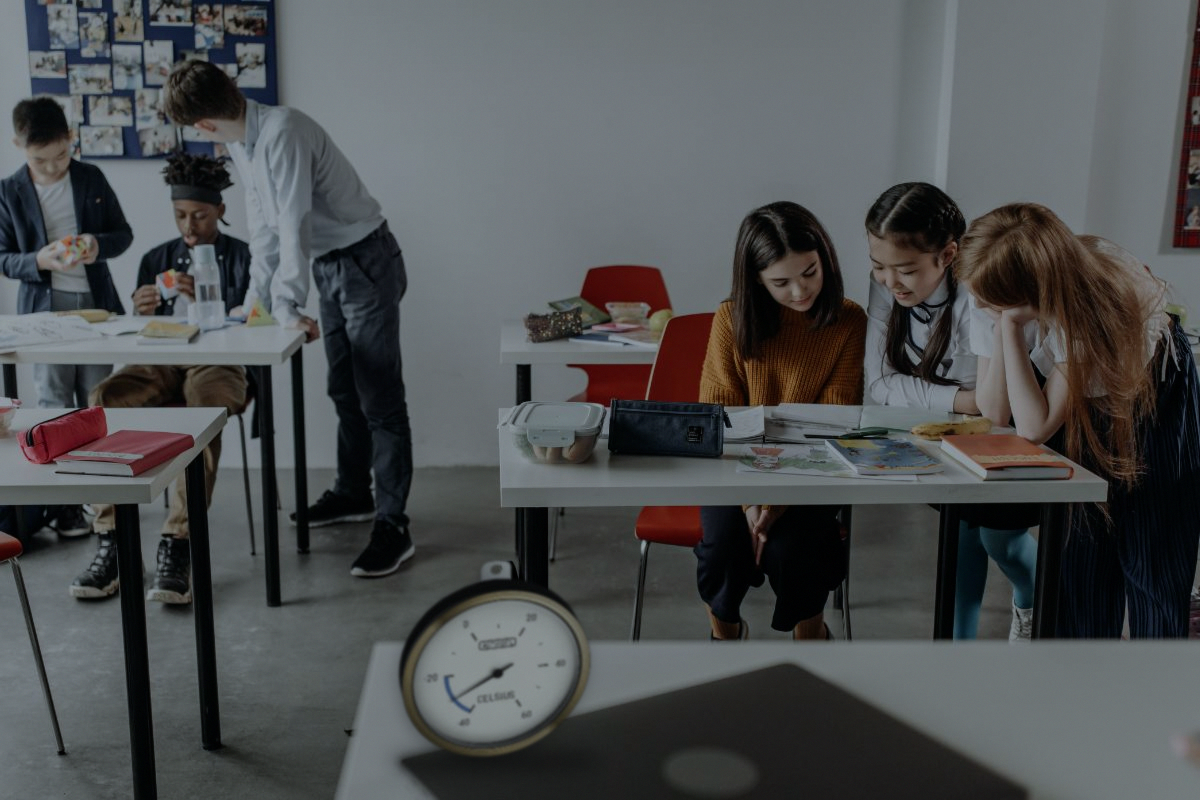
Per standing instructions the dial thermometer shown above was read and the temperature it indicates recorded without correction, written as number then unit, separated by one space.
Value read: -30 °C
